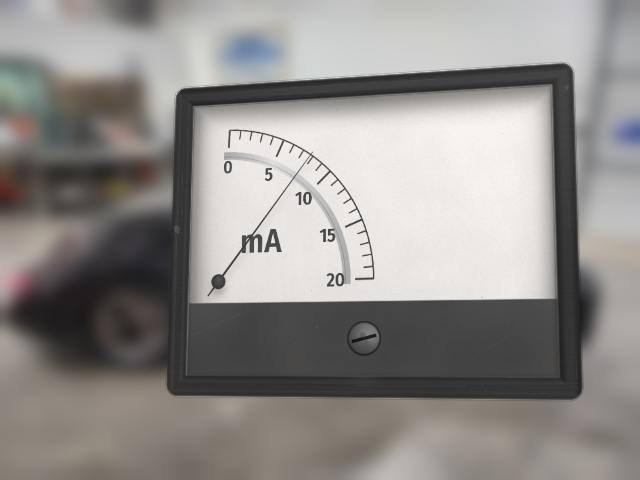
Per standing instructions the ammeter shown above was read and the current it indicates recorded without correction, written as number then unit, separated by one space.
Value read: 8 mA
